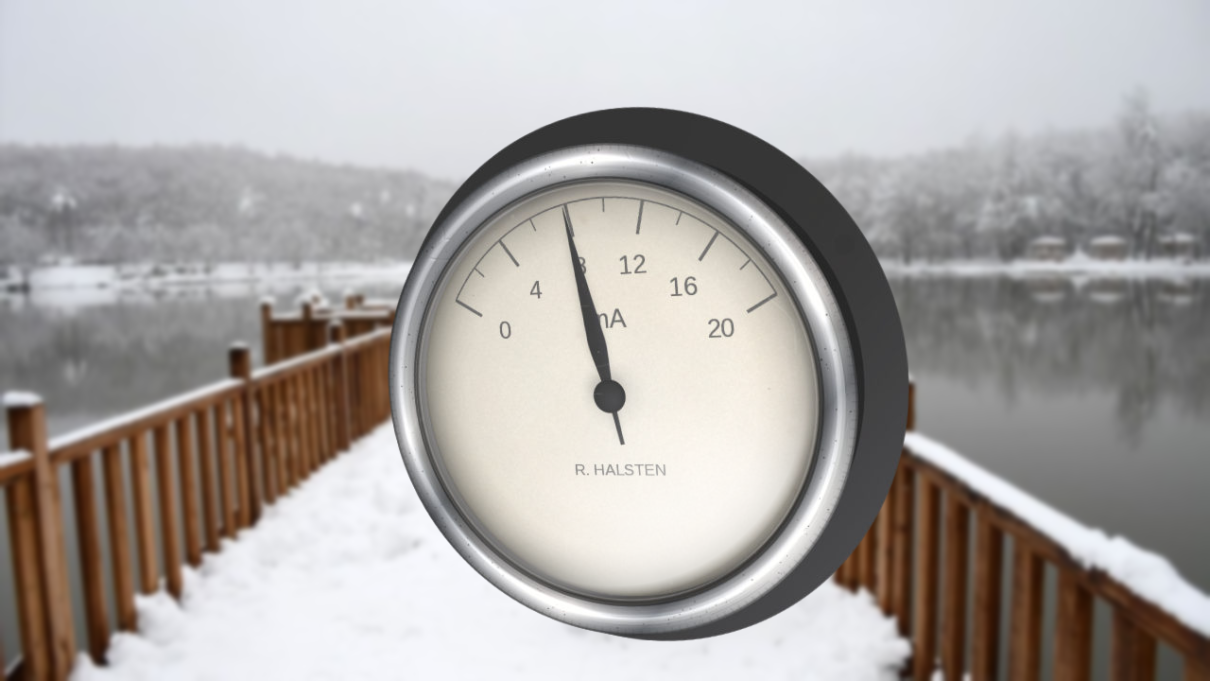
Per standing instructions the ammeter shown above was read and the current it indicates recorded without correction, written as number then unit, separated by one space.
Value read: 8 mA
